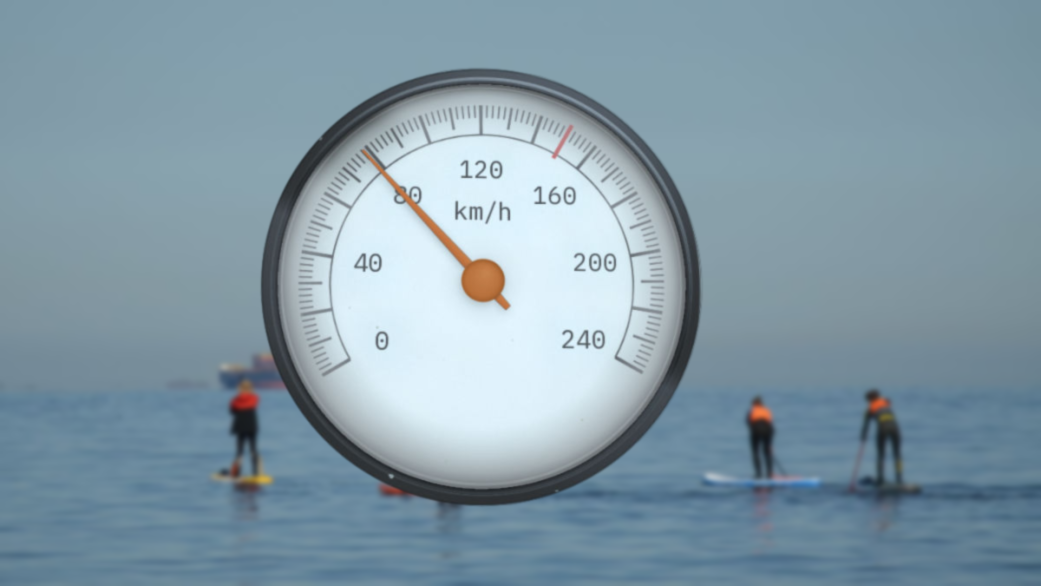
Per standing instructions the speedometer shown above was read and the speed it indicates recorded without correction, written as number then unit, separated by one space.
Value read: 78 km/h
